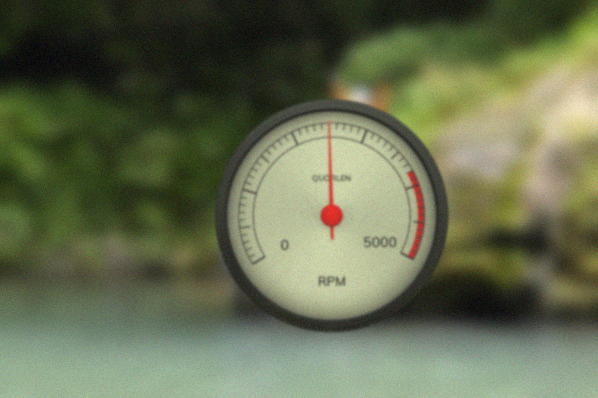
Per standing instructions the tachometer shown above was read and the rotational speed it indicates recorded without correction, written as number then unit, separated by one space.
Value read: 2500 rpm
